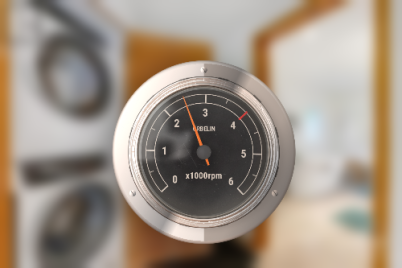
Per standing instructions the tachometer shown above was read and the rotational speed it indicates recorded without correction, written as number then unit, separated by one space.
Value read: 2500 rpm
